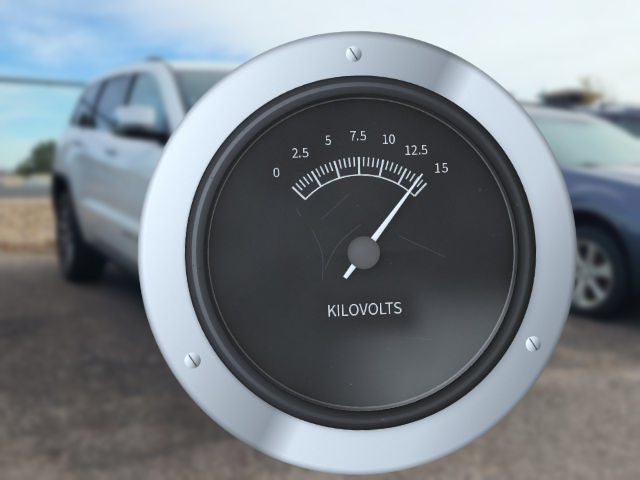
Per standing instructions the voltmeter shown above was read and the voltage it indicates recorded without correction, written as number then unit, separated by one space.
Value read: 14 kV
